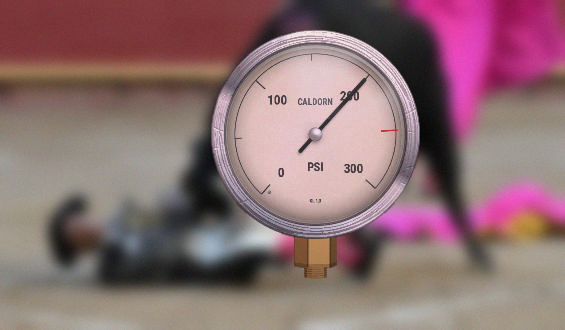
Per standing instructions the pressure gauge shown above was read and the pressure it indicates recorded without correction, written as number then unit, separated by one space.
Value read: 200 psi
